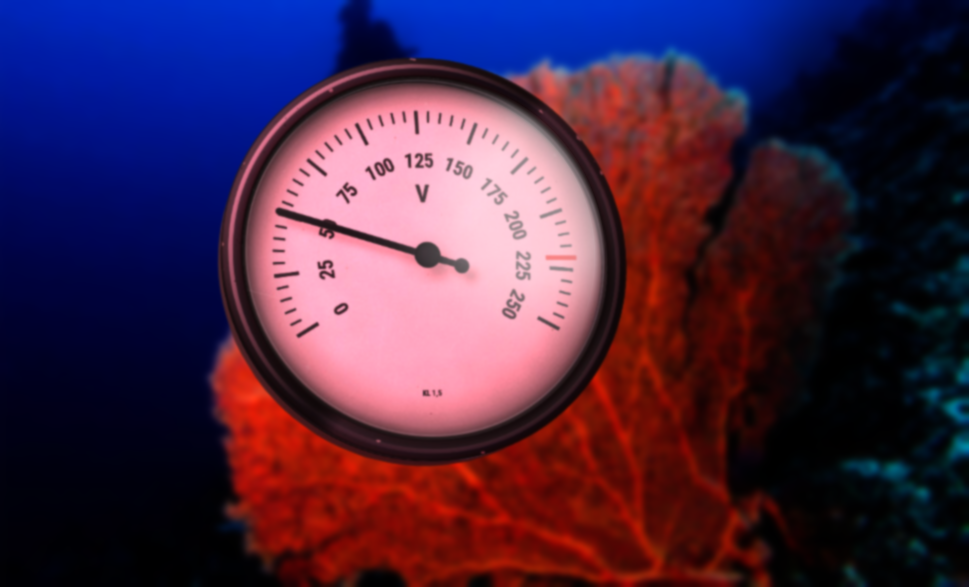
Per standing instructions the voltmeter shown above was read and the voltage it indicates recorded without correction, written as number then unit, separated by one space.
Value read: 50 V
